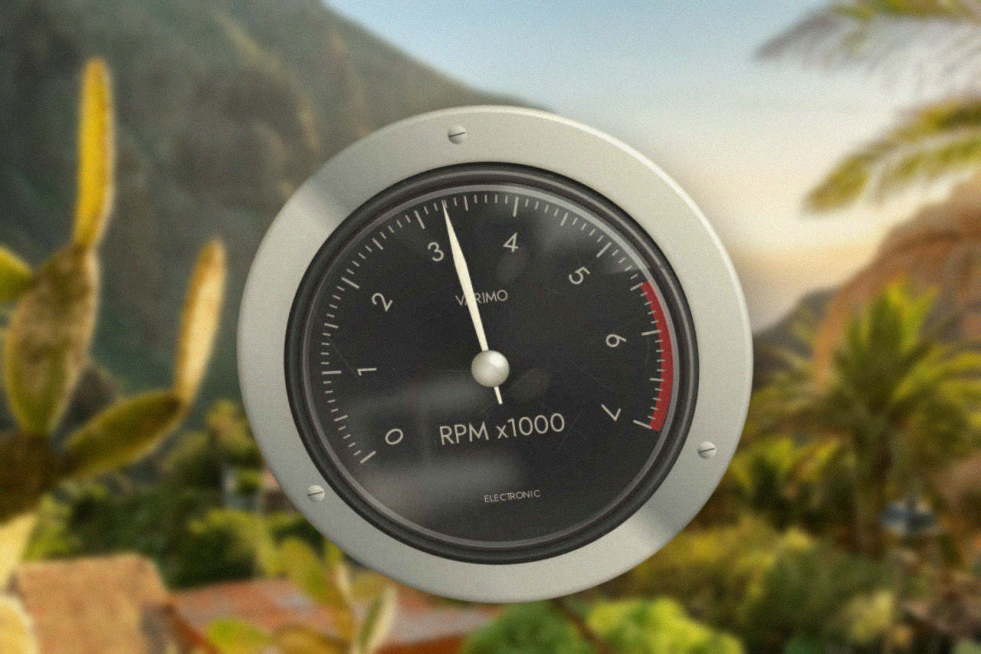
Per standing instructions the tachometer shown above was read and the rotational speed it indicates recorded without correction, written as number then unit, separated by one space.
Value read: 3300 rpm
